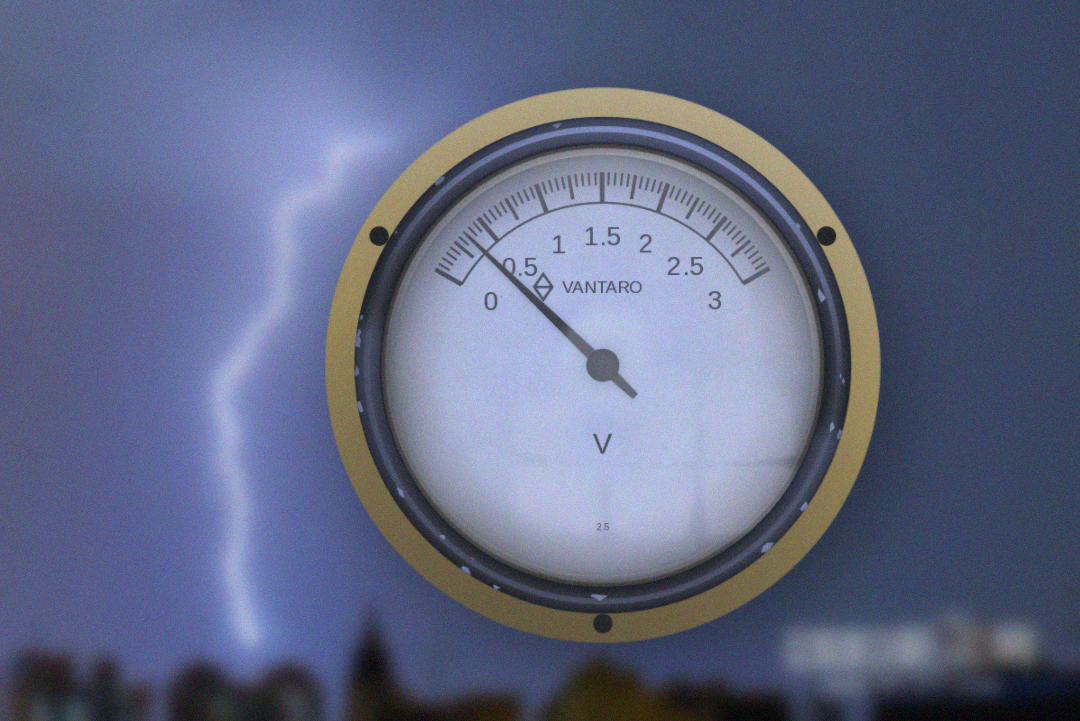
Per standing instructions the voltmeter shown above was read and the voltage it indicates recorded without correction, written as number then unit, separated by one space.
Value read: 0.35 V
